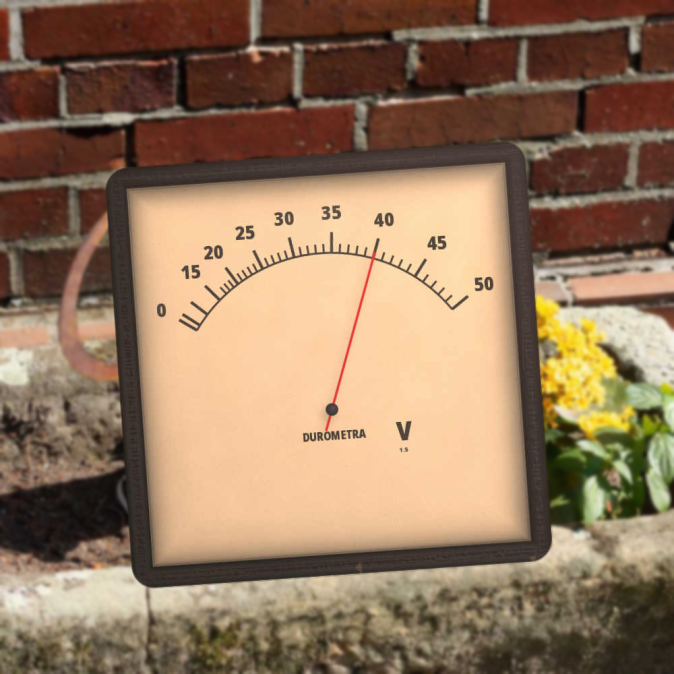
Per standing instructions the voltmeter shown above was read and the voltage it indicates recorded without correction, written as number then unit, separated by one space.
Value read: 40 V
